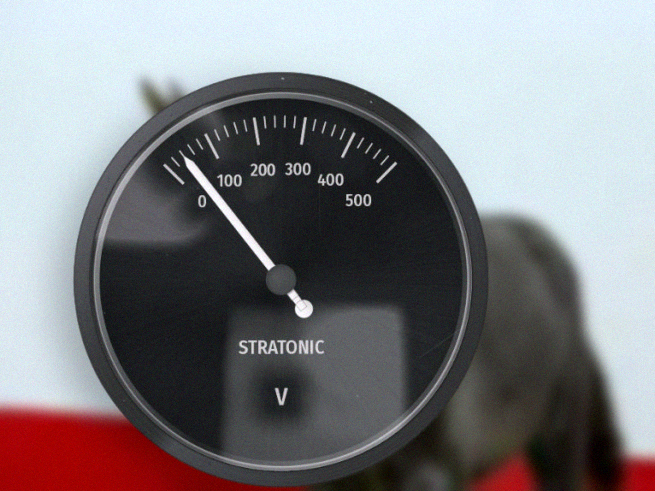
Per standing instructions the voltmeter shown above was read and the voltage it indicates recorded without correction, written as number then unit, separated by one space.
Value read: 40 V
